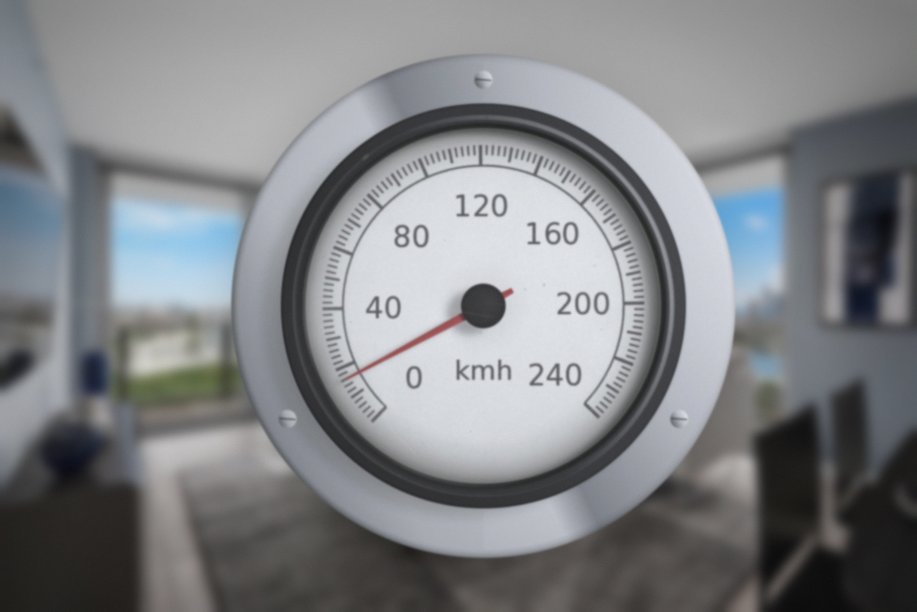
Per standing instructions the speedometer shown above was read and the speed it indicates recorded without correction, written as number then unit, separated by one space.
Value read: 16 km/h
